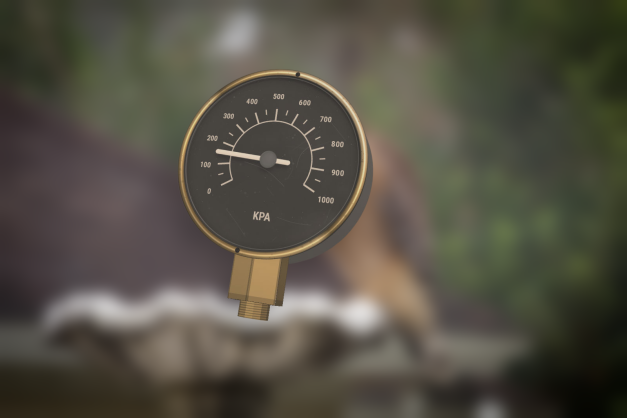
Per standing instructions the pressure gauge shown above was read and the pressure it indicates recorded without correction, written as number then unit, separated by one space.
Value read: 150 kPa
